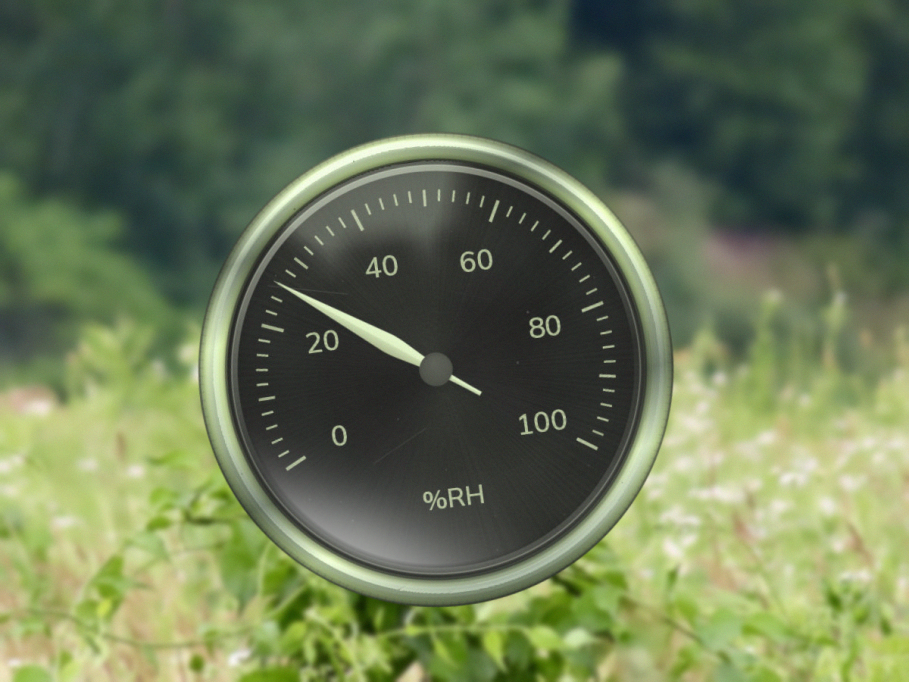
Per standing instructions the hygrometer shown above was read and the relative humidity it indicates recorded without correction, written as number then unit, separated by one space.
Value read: 26 %
